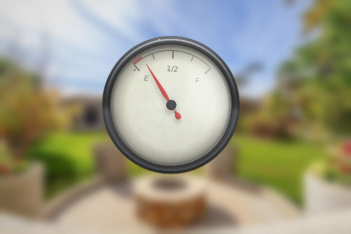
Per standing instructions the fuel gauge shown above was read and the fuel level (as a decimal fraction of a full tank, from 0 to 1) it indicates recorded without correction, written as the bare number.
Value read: 0.125
